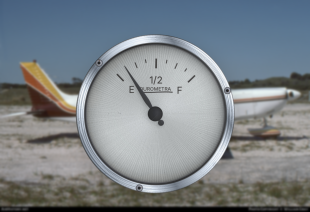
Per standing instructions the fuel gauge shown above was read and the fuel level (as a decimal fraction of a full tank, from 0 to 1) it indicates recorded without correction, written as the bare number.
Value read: 0.125
